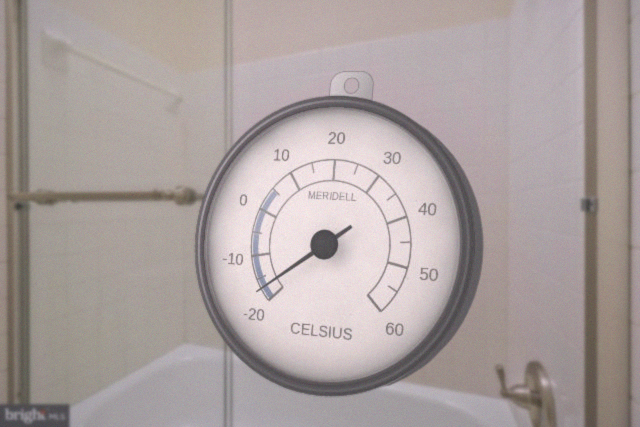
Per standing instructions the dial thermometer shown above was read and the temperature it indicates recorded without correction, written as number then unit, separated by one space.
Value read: -17.5 °C
